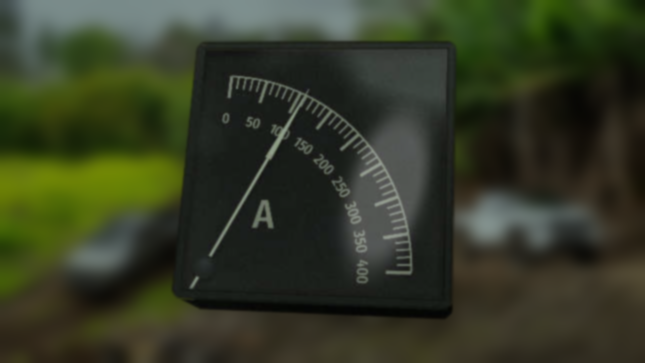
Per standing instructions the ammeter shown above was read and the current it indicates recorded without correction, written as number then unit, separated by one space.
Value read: 110 A
